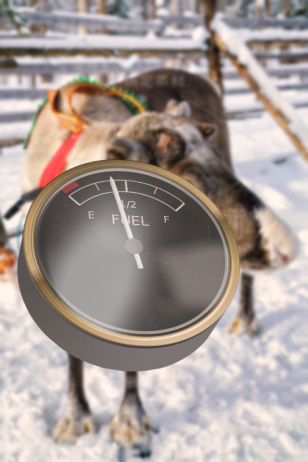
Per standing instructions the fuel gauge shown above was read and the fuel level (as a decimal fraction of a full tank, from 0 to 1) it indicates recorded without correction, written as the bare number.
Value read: 0.375
